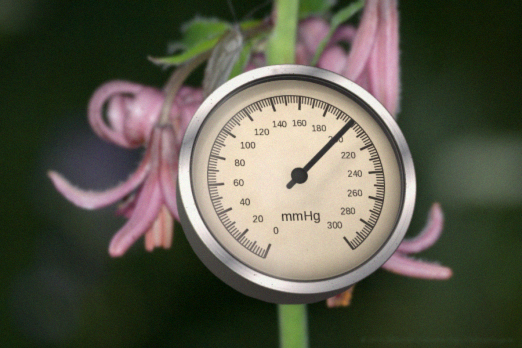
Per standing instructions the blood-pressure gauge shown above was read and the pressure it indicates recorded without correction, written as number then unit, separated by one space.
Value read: 200 mmHg
